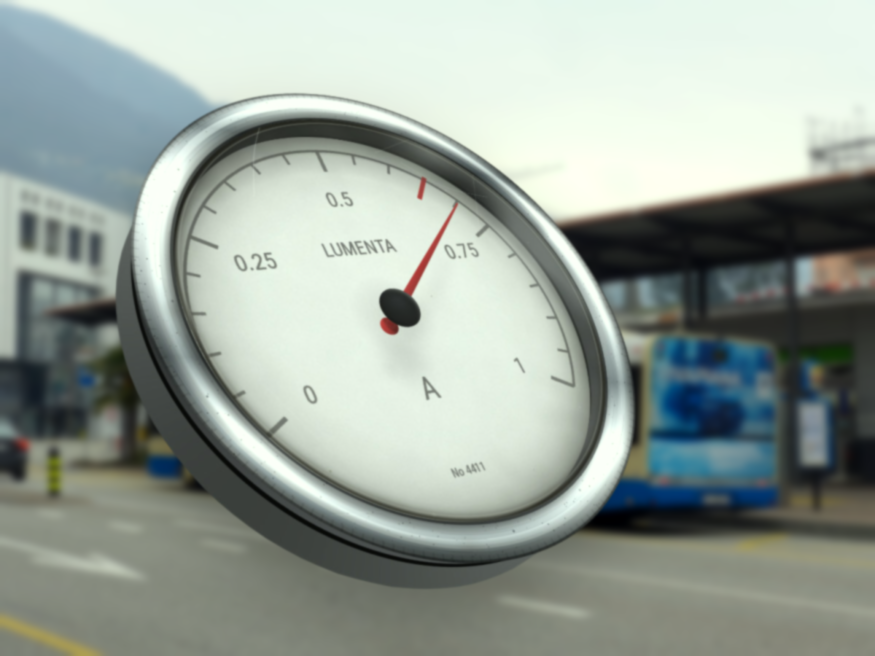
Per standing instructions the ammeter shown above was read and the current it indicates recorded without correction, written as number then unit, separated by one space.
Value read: 0.7 A
